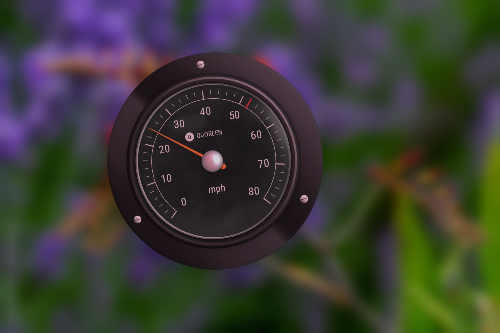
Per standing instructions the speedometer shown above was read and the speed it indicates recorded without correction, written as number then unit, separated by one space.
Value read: 24 mph
